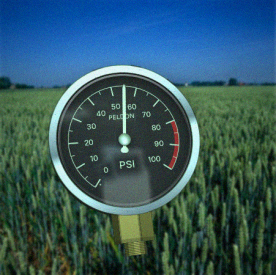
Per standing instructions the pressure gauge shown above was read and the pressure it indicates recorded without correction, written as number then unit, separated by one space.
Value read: 55 psi
